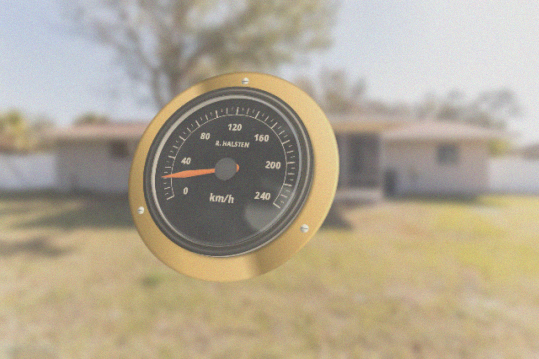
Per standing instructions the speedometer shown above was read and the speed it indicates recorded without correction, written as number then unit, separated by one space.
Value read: 20 km/h
